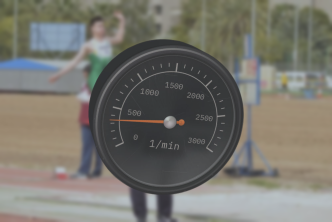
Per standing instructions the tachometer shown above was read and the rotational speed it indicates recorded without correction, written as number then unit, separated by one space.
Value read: 350 rpm
